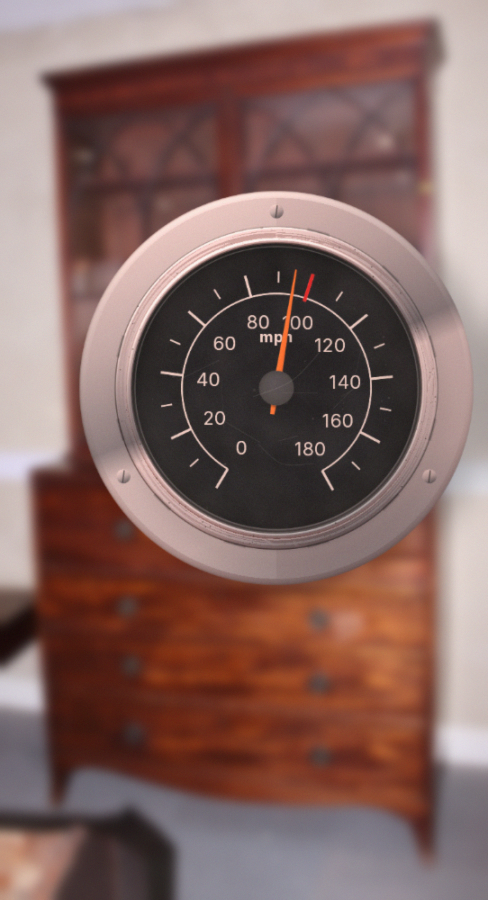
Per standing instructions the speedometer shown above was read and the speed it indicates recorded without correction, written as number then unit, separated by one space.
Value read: 95 mph
